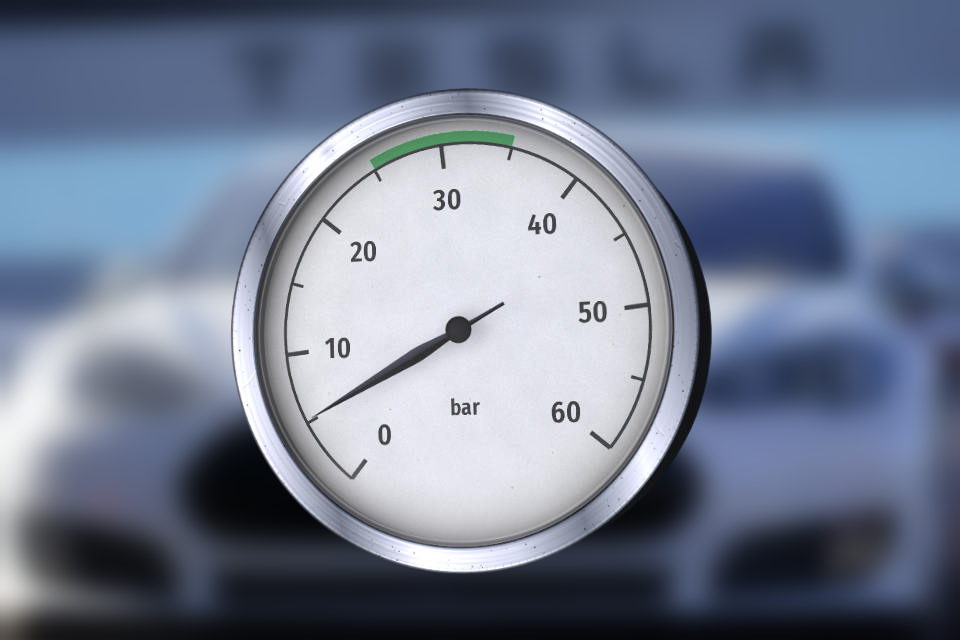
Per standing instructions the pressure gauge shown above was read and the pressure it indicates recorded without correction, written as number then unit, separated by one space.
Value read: 5 bar
